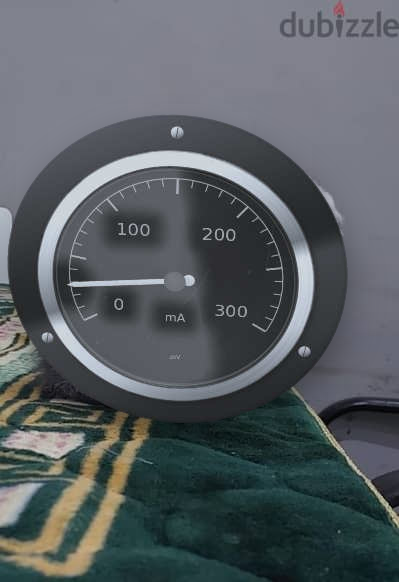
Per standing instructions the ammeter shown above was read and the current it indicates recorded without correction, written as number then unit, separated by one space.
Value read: 30 mA
